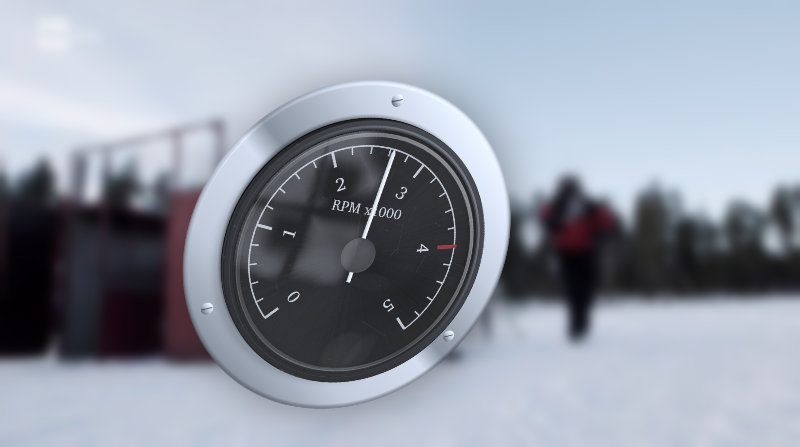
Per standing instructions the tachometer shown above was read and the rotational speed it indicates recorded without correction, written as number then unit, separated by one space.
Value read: 2600 rpm
